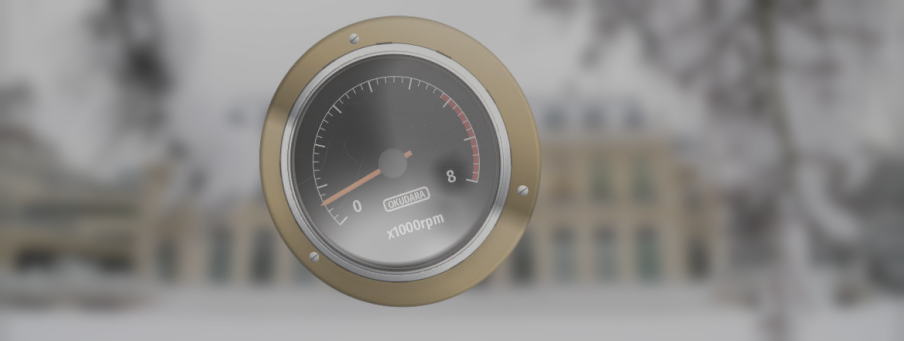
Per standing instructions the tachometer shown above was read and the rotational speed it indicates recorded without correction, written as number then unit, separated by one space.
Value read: 600 rpm
